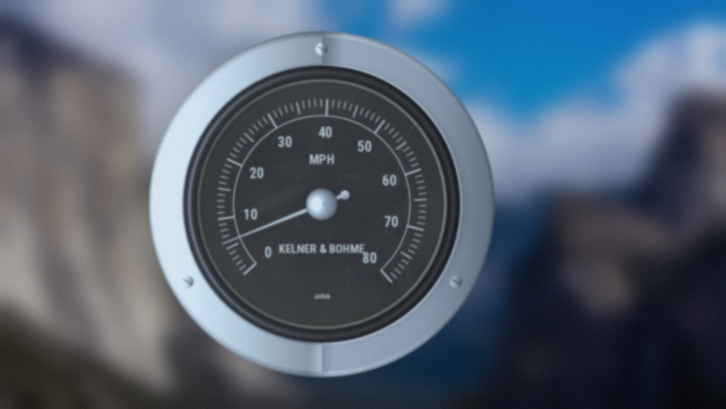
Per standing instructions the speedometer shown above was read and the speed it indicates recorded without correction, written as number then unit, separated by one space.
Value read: 6 mph
